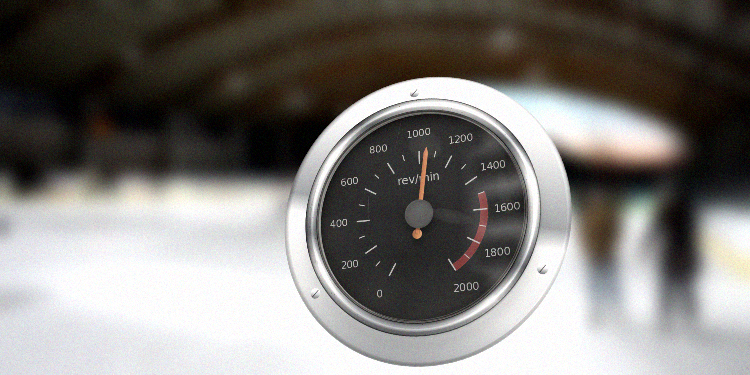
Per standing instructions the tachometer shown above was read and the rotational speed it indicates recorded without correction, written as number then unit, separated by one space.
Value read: 1050 rpm
